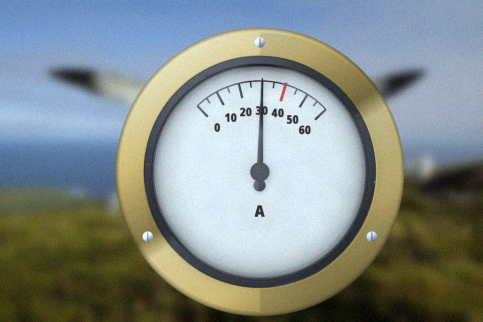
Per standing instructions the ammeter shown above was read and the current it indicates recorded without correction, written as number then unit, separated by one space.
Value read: 30 A
